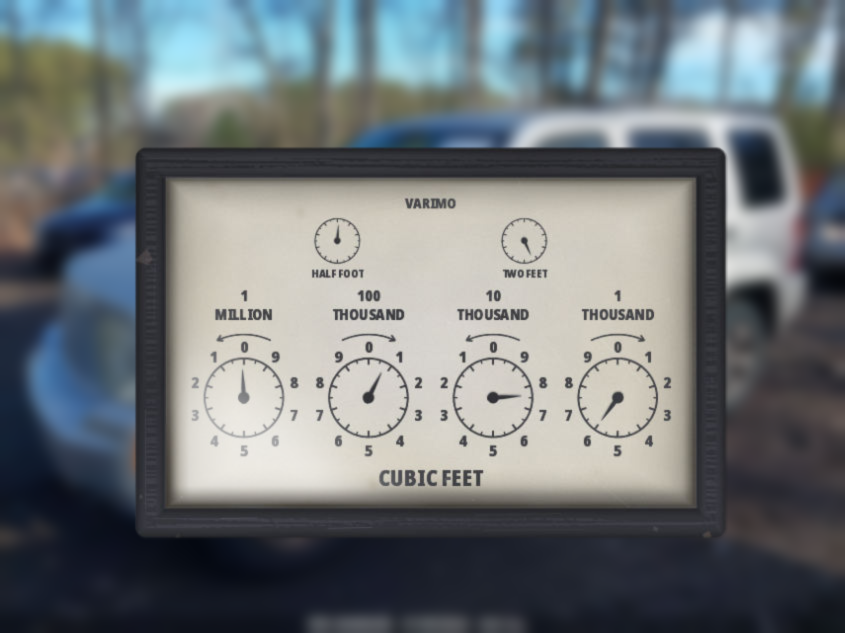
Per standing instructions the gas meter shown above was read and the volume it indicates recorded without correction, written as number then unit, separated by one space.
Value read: 7600 ft³
